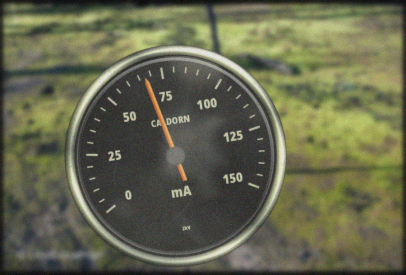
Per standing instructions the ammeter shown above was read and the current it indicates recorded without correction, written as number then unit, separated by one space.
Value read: 67.5 mA
